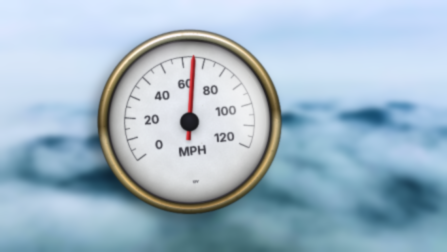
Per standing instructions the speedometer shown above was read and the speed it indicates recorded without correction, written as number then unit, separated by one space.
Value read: 65 mph
